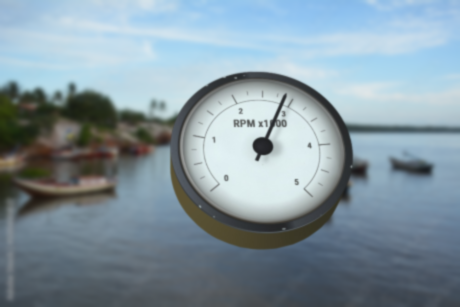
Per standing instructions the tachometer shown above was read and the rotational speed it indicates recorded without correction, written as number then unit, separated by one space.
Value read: 2875 rpm
